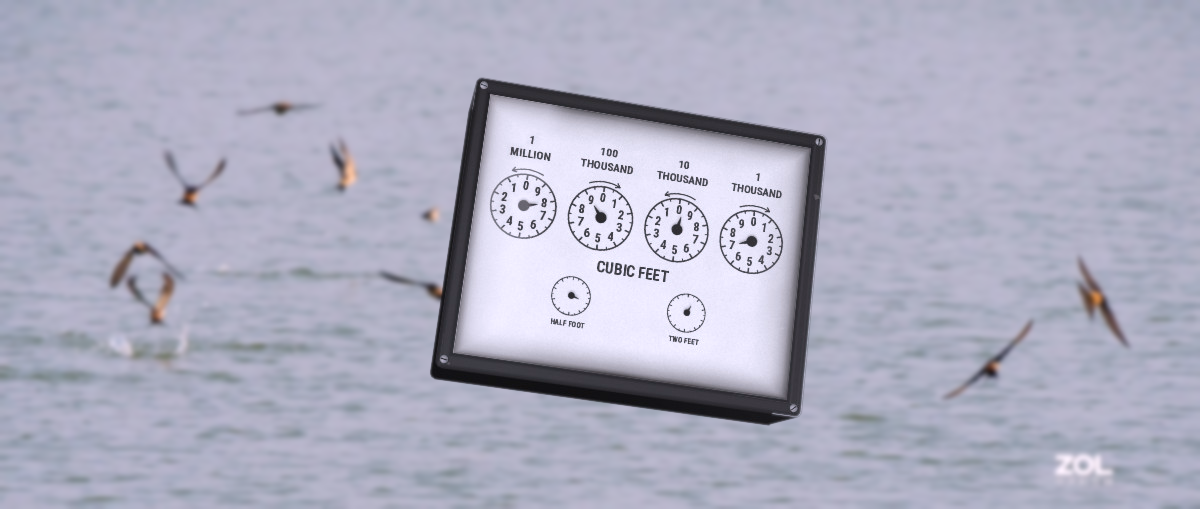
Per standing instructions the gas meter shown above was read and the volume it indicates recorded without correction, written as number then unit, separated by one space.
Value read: 789700 ft³
